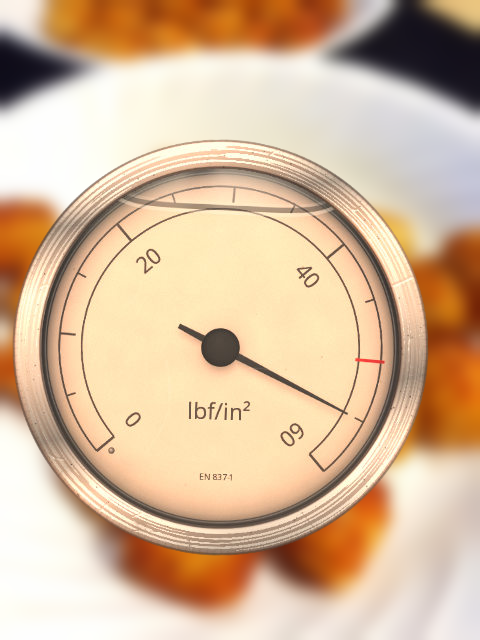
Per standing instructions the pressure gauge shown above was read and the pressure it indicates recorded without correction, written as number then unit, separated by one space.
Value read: 55 psi
